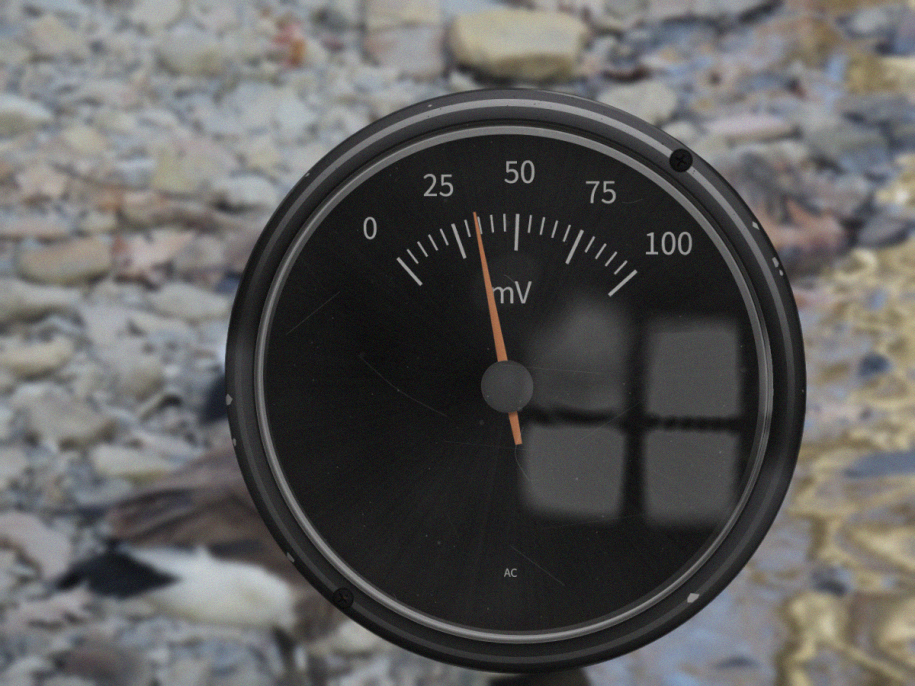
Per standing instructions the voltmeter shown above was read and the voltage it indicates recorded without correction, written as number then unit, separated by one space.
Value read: 35 mV
